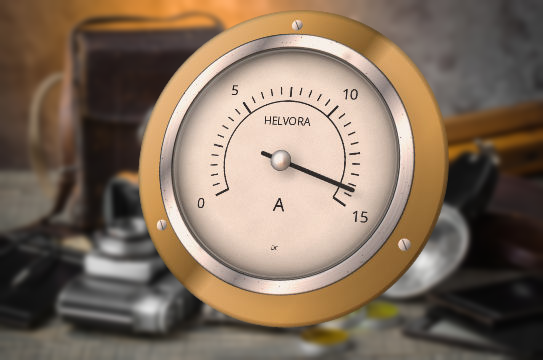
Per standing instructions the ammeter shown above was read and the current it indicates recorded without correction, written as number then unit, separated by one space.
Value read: 14.25 A
